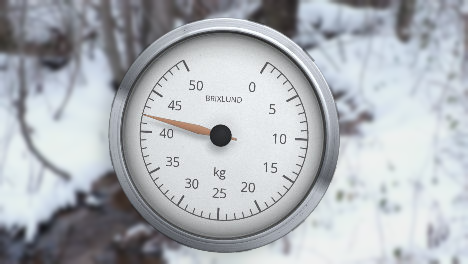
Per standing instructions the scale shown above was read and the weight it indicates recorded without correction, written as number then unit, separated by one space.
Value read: 42 kg
